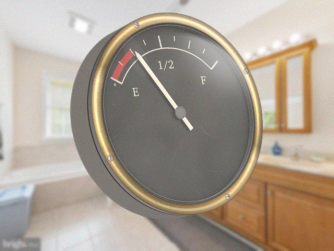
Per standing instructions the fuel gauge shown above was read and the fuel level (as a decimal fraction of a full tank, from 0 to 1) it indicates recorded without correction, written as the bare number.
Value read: 0.25
